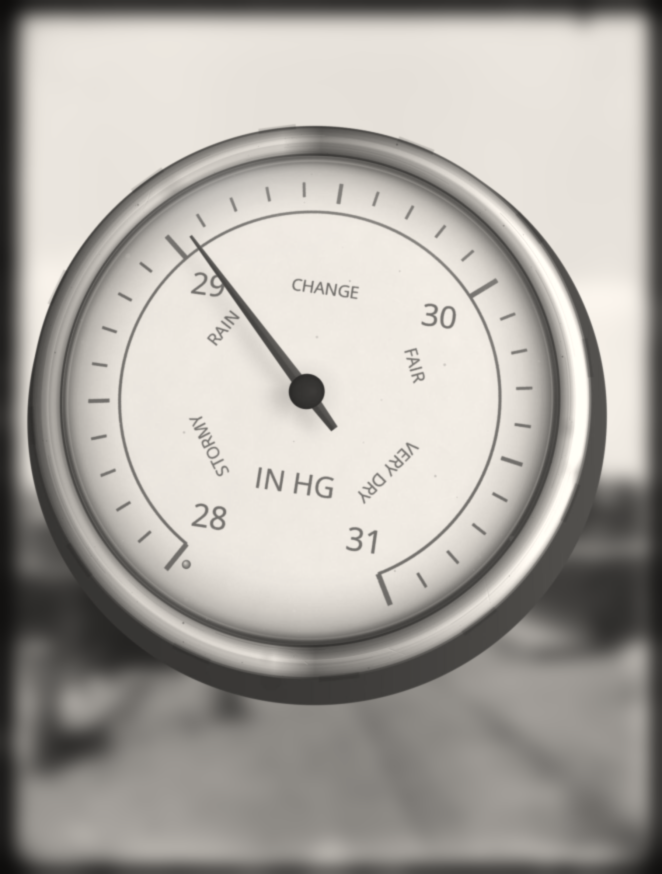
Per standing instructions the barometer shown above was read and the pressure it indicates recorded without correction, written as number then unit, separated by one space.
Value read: 29.05 inHg
